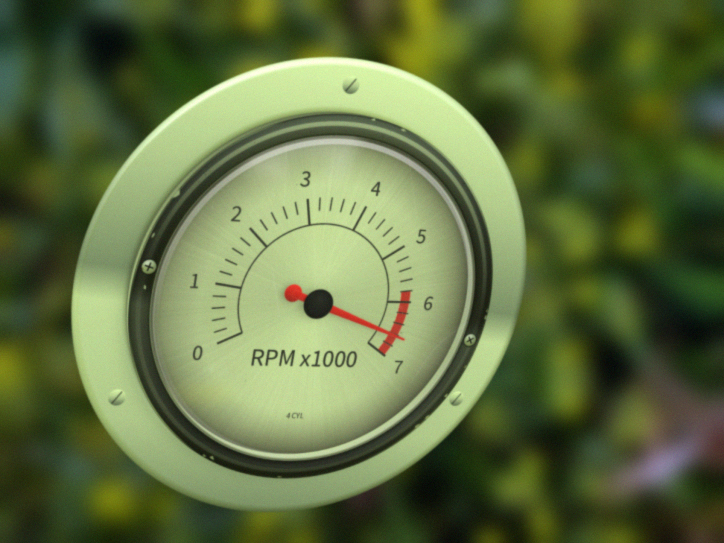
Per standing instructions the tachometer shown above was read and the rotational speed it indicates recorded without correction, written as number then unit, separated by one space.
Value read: 6600 rpm
